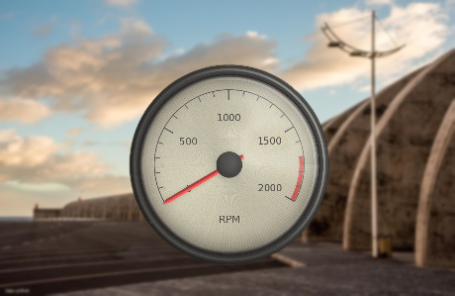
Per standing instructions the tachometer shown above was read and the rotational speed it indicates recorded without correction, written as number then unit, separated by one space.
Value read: 0 rpm
